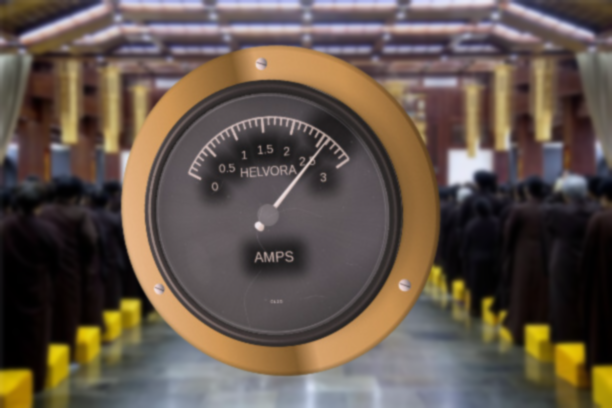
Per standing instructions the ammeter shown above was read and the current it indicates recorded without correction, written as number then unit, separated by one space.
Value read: 2.6 A
